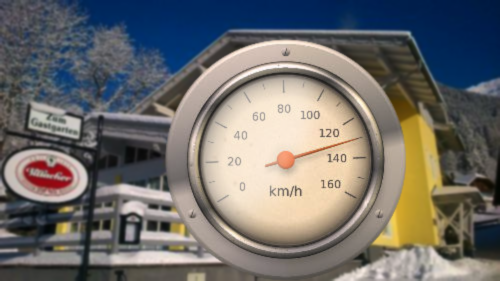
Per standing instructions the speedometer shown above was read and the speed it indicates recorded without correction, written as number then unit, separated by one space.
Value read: 130 km/h
